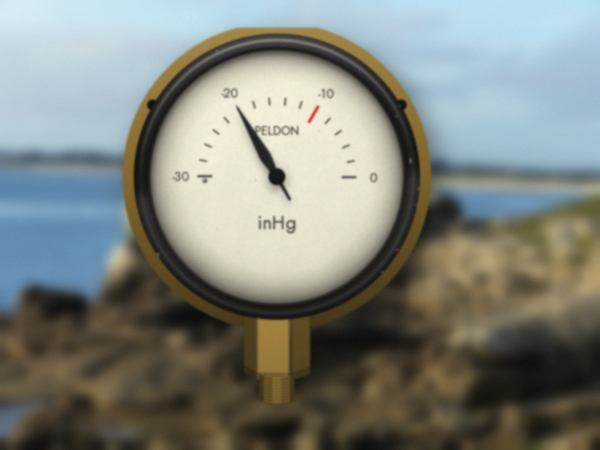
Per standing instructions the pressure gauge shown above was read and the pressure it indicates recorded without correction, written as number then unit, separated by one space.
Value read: -20 inHg
